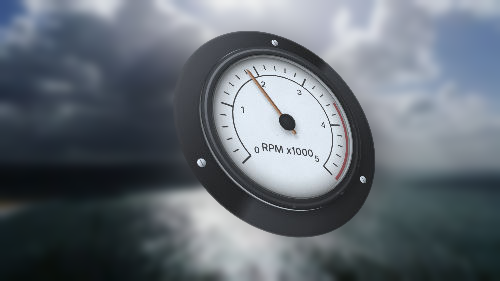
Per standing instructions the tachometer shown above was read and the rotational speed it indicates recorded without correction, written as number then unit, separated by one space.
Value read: 1800 rpm
